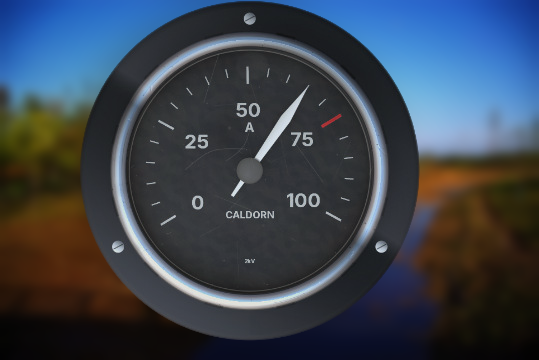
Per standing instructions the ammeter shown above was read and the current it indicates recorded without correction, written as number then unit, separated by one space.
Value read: 65 A
